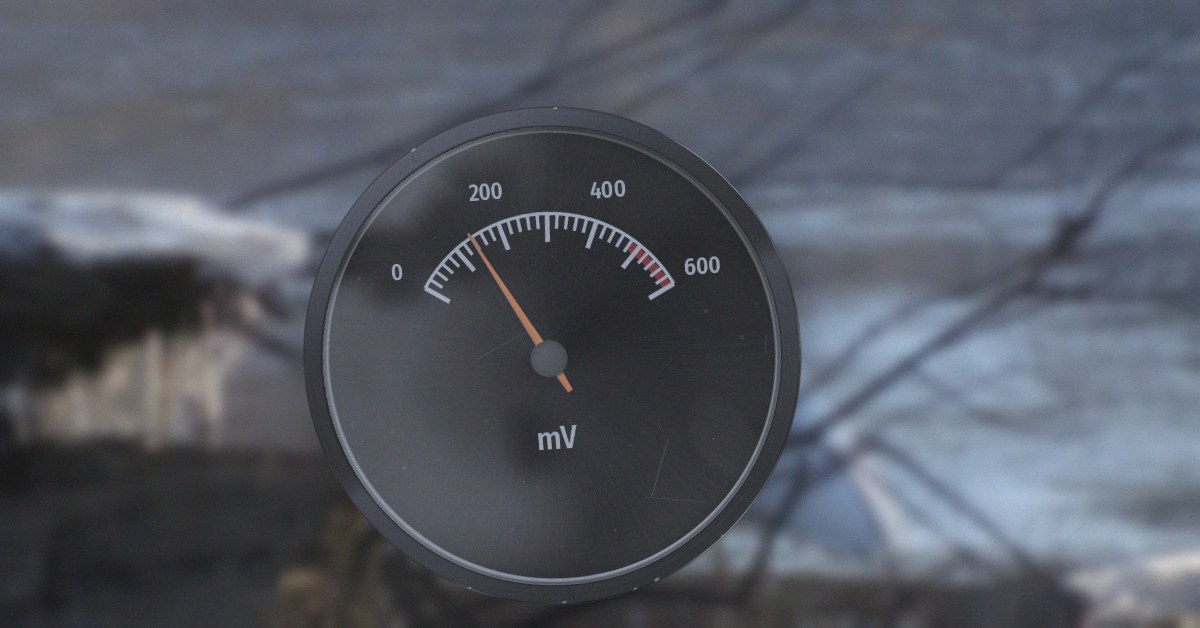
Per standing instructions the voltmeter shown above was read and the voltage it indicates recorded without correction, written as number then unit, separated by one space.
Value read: 140 mV
